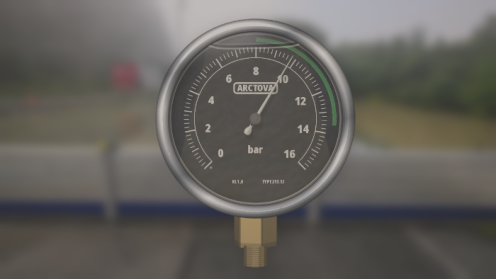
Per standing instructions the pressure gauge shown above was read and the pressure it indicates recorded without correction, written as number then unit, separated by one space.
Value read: 9.8 bar
